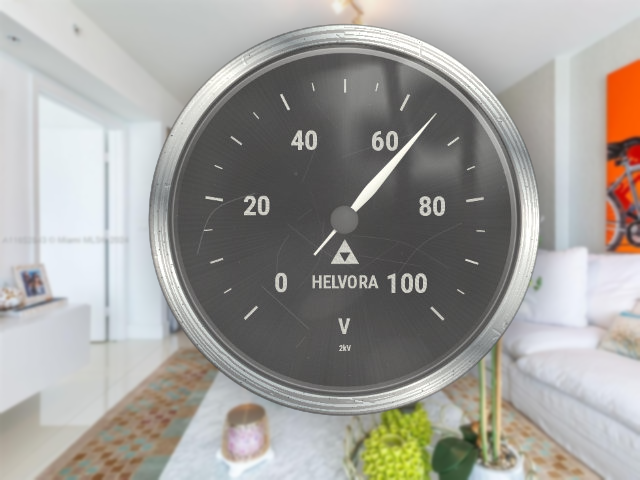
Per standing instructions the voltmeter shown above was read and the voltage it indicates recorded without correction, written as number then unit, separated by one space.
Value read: 65 V
